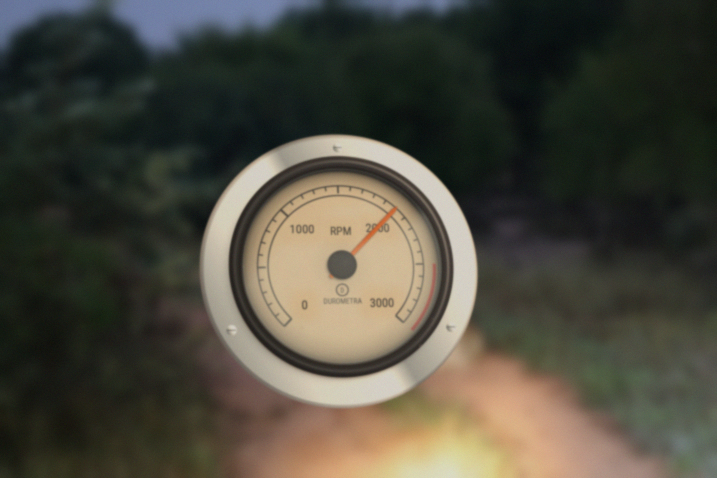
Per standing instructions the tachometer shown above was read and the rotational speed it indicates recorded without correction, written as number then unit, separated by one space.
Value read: 2000 rpm
